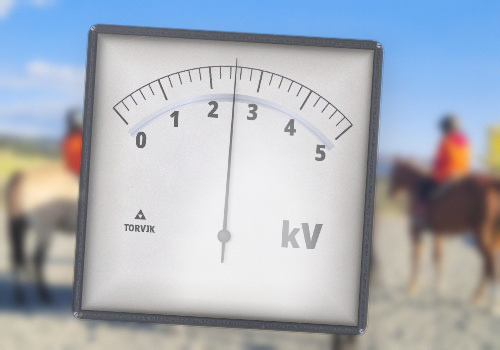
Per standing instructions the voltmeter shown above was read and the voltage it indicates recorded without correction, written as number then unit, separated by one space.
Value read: 2.5 kV
